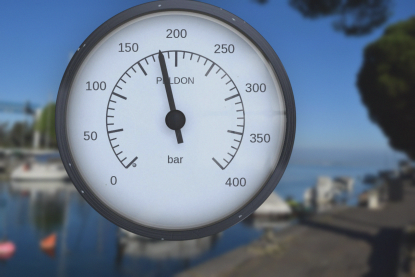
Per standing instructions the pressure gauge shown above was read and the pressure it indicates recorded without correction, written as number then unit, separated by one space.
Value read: 180 bar
